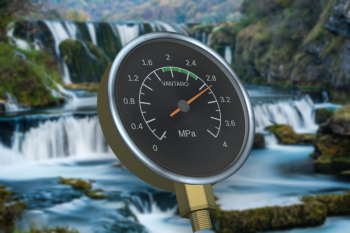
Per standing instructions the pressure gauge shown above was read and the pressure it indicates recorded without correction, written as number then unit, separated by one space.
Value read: 2.9 MPa
